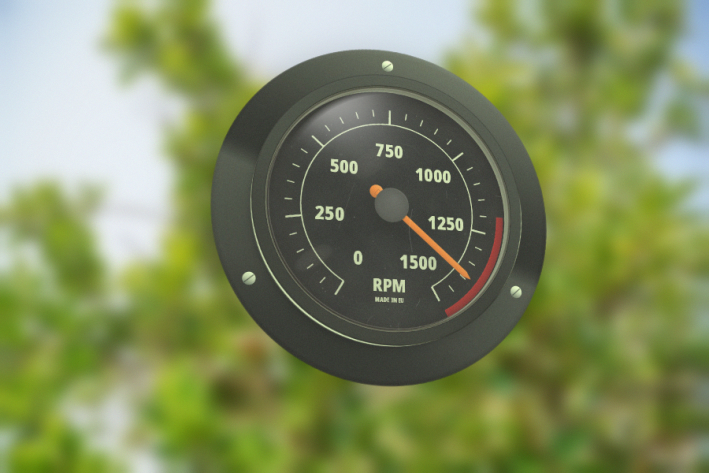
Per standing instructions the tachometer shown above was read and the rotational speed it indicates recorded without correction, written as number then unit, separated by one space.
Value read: 1400 rpm
